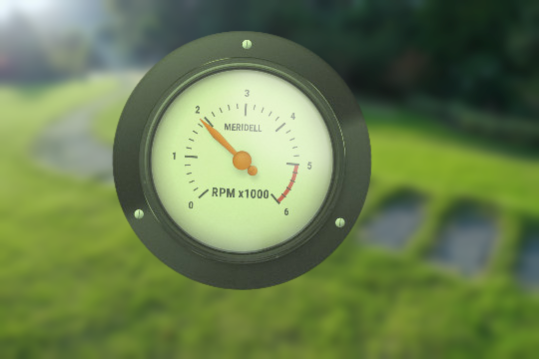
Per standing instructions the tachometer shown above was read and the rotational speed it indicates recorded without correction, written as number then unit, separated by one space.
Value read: 1900 rpm
